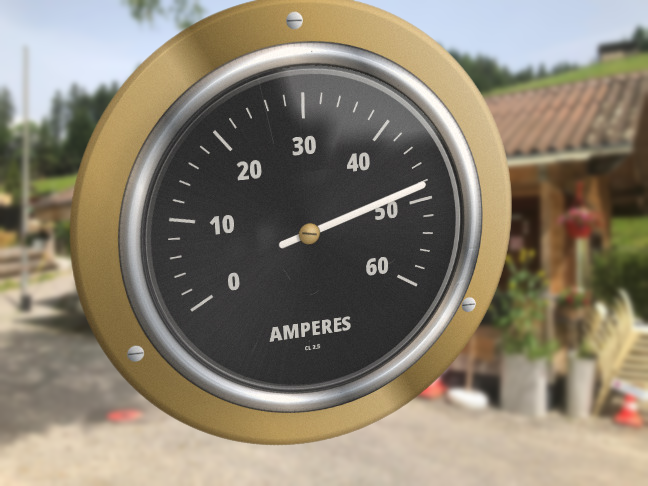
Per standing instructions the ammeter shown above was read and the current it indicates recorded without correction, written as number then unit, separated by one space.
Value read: 48 A
